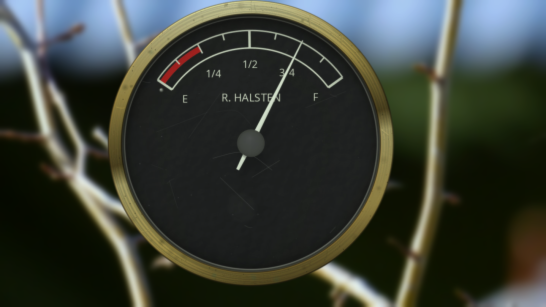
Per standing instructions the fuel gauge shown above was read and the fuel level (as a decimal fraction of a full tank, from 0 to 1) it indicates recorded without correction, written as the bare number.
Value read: 0.75
